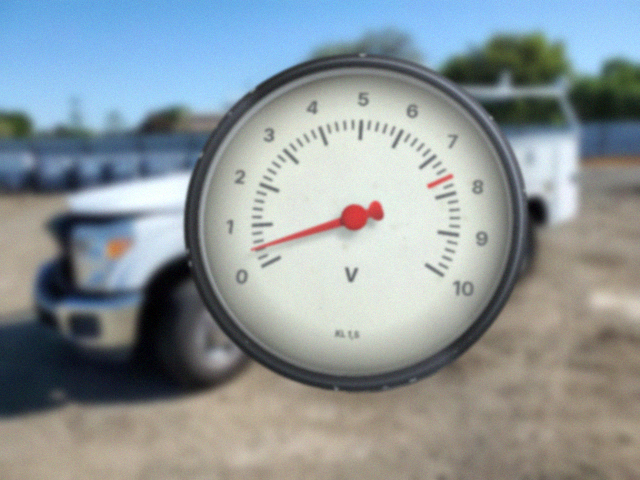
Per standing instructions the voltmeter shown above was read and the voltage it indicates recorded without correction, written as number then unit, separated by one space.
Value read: 0.4 V
